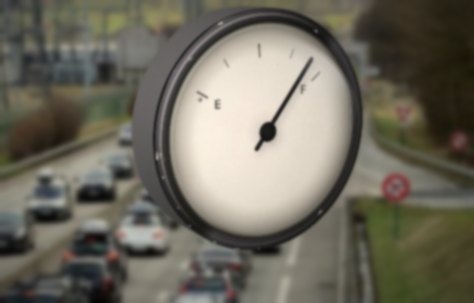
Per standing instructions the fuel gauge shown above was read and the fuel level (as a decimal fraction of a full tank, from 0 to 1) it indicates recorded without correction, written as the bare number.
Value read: 0.875
